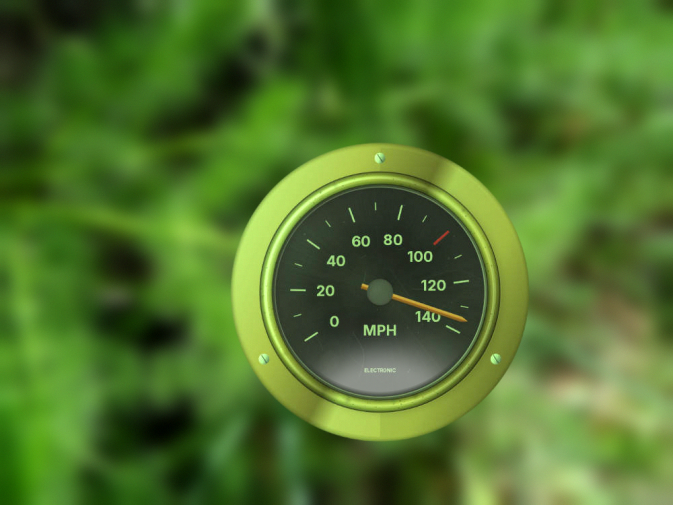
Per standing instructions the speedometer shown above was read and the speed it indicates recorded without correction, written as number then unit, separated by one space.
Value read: 135 mph
